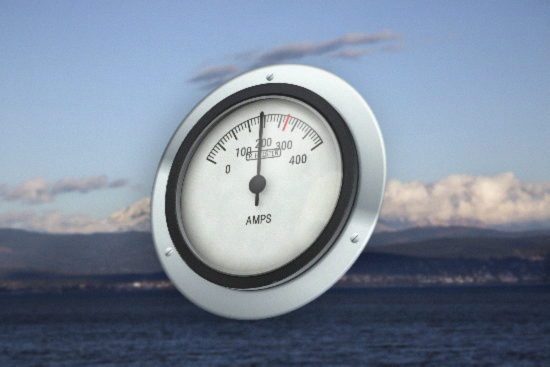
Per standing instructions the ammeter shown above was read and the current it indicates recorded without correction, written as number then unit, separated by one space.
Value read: 200 A
